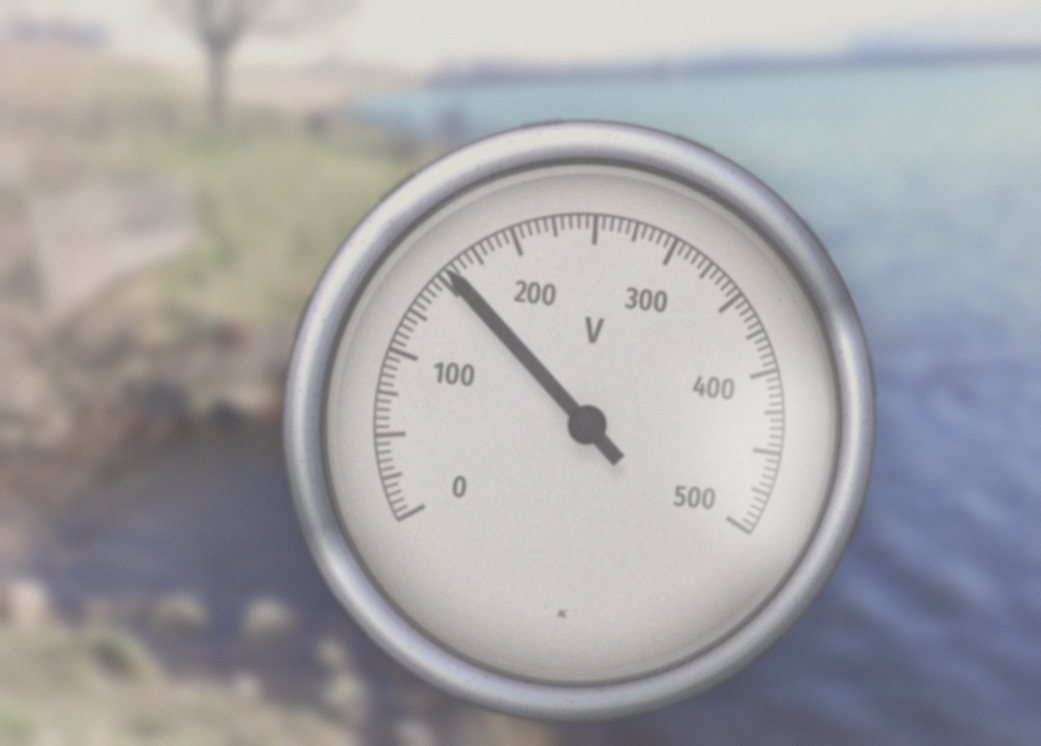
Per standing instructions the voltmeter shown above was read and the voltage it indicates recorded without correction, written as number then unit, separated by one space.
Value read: 155 V
